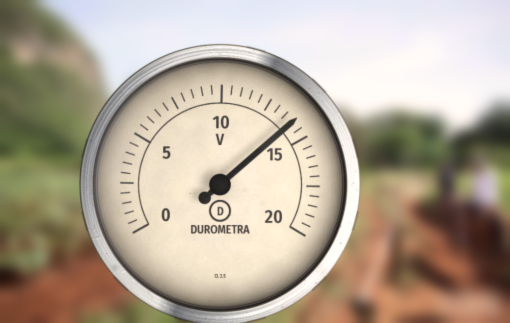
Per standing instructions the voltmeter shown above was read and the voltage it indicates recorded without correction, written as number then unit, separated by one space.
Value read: 14 V
